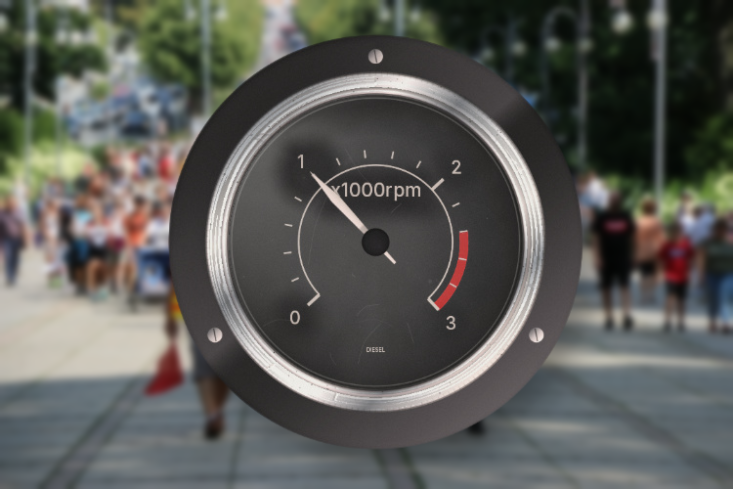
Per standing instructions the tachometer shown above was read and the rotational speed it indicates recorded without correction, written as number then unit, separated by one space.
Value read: 1000 rpm
